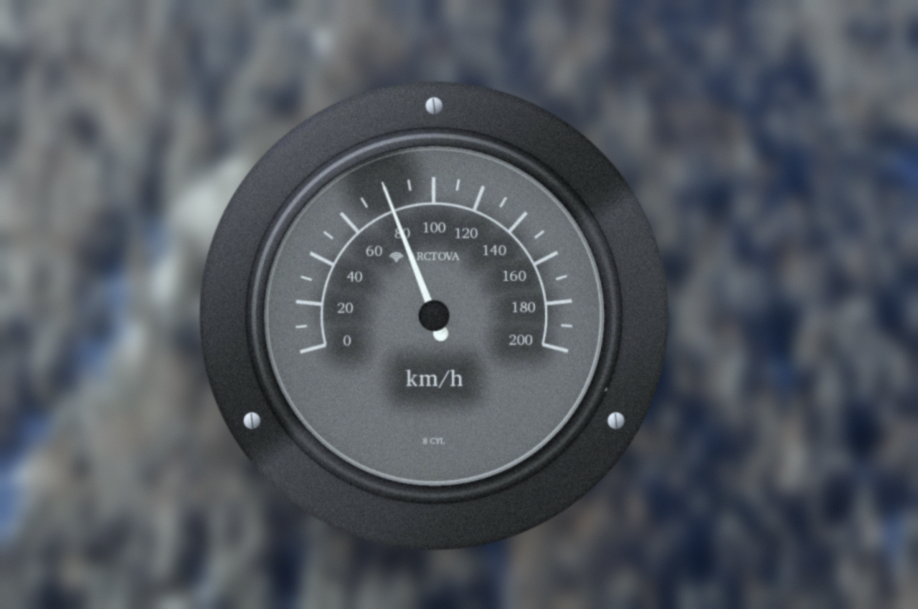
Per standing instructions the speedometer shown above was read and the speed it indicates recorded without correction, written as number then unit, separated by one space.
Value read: 80 km/h
